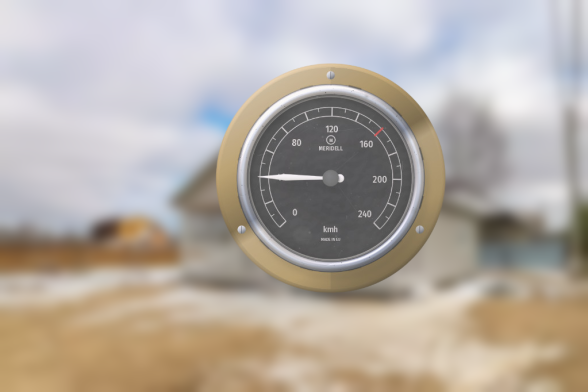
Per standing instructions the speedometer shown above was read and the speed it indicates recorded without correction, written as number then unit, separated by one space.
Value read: 40 km/h
